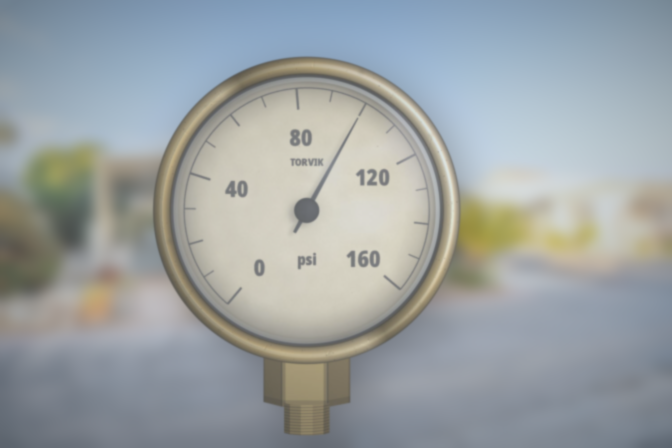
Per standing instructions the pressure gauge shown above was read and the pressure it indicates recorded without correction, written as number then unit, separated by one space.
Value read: 100 psi
